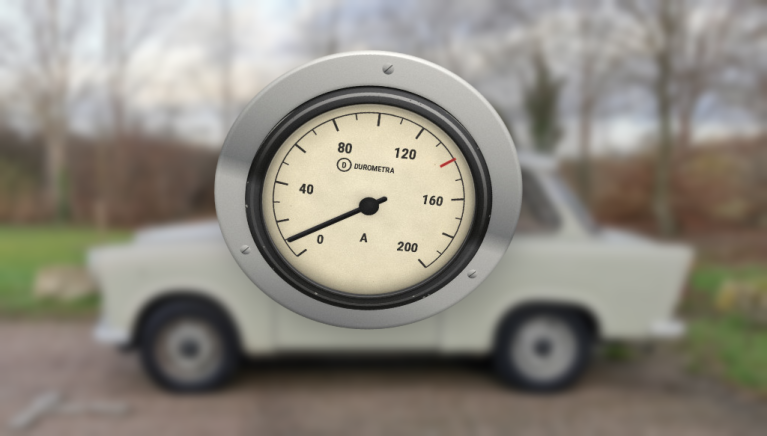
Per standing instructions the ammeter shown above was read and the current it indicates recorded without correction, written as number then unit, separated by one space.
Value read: 10 A
